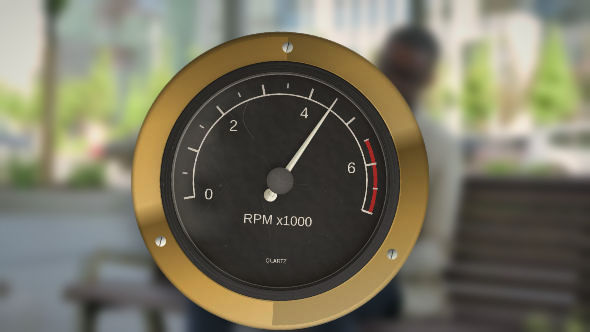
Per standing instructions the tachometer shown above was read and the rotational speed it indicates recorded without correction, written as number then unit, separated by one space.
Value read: 4500 rpm
